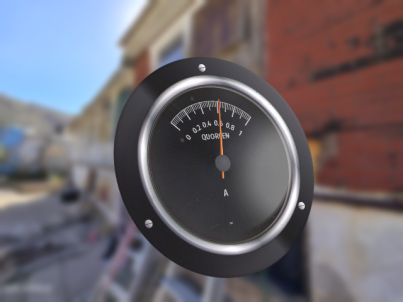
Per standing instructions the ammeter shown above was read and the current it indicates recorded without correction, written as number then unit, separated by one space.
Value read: 0.6 A
